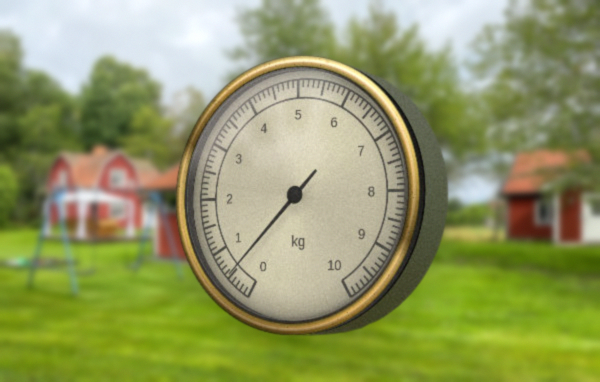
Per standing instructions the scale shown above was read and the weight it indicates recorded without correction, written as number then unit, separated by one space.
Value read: 0.5 kg
